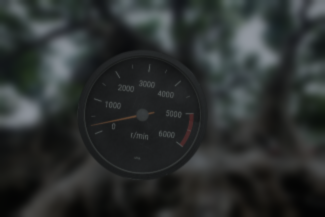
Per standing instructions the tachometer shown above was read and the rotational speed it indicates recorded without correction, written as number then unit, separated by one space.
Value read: 250 rpm
